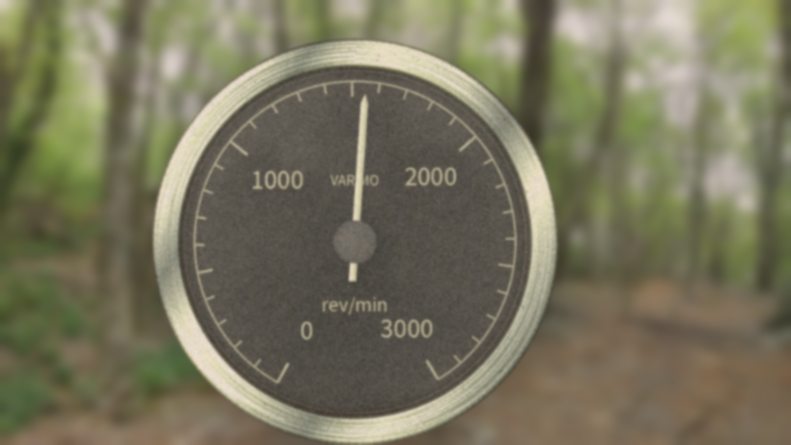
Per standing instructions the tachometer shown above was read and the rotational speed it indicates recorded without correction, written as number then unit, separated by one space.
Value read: 1550 rpm
